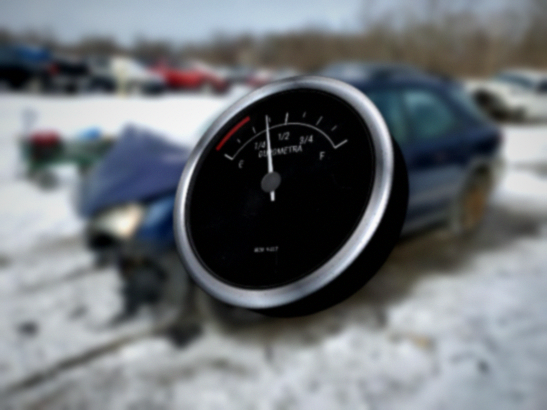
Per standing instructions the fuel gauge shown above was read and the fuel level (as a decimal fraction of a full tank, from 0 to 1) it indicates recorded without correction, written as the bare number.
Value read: 0.375
